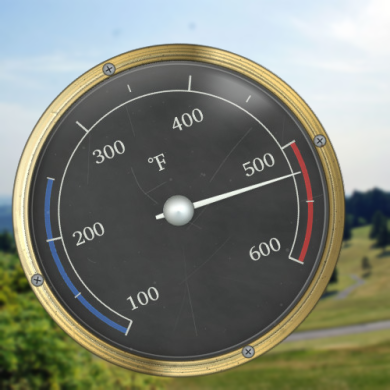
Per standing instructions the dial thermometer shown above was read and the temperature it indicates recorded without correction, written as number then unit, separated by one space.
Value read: 525 °F
